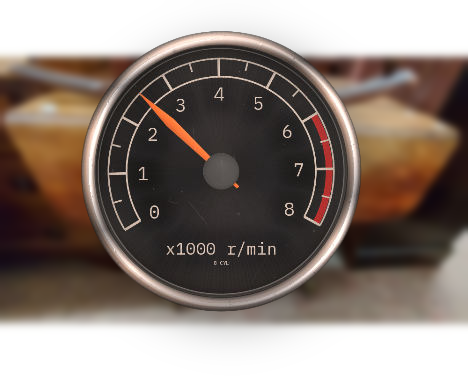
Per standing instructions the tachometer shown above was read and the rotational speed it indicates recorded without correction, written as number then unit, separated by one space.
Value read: 2500 rpm
